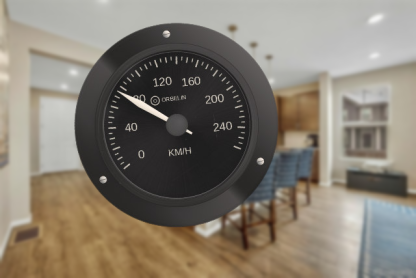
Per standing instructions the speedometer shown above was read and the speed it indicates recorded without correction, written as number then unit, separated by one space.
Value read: 75 km/h
